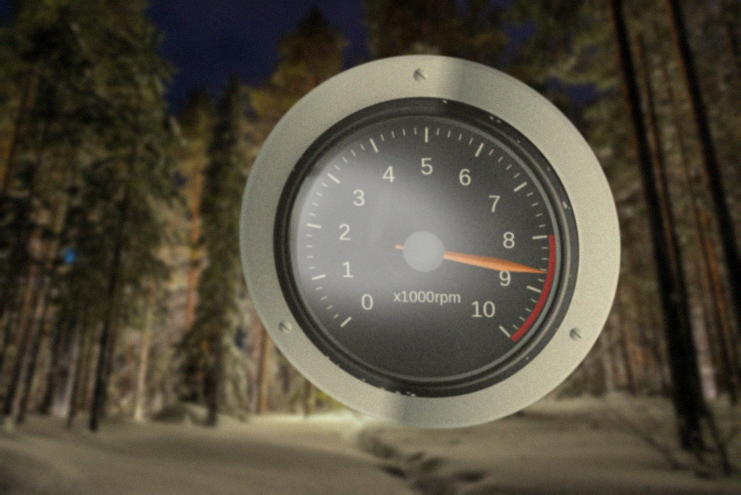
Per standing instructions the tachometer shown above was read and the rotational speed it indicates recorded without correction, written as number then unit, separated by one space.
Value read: 8600 rpm
